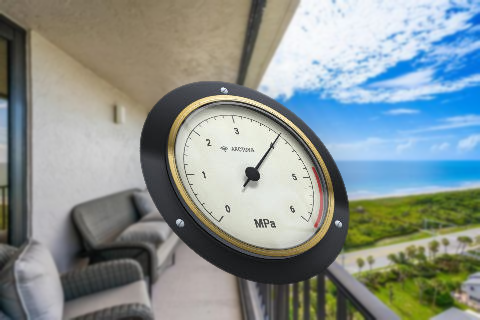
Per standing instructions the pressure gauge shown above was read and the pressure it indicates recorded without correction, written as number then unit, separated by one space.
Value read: 4 MPa
